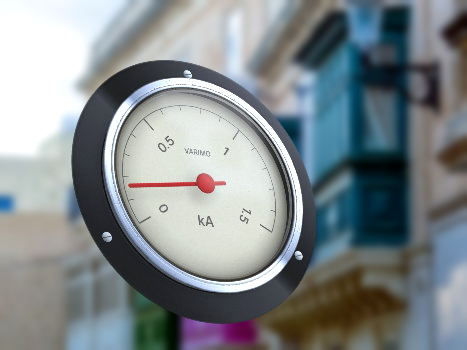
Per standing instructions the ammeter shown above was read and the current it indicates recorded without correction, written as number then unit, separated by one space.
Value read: 0.15 kA
